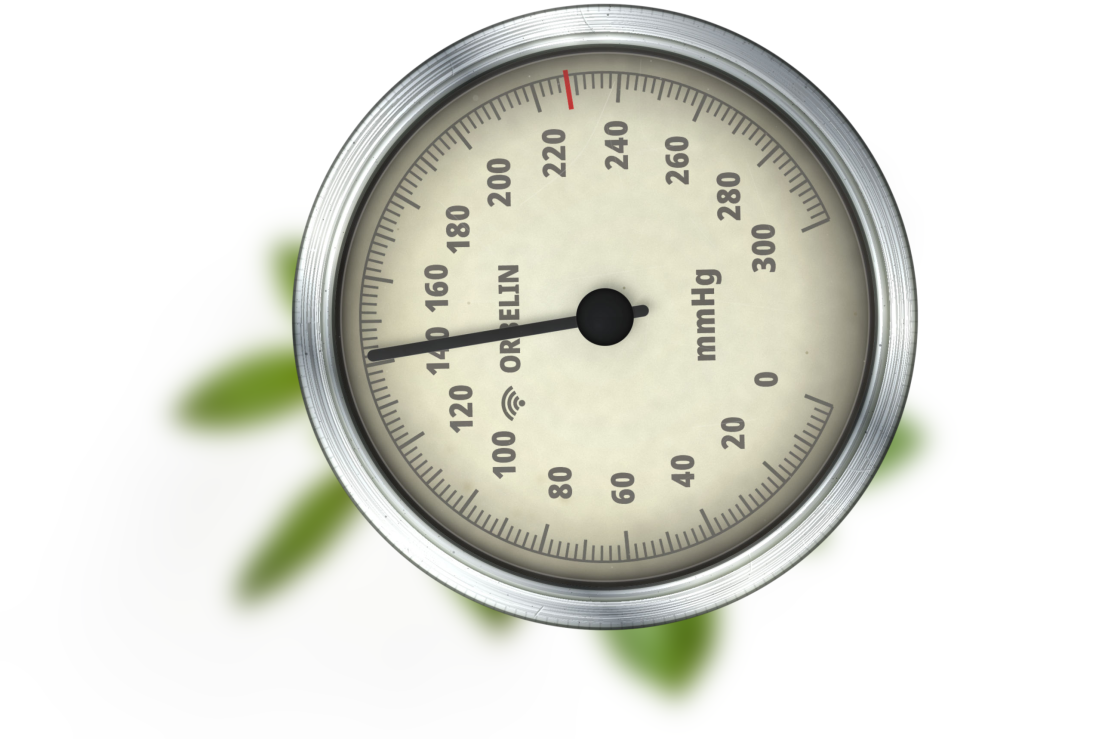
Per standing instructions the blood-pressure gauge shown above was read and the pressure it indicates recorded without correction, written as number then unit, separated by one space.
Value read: 142 mmHg
